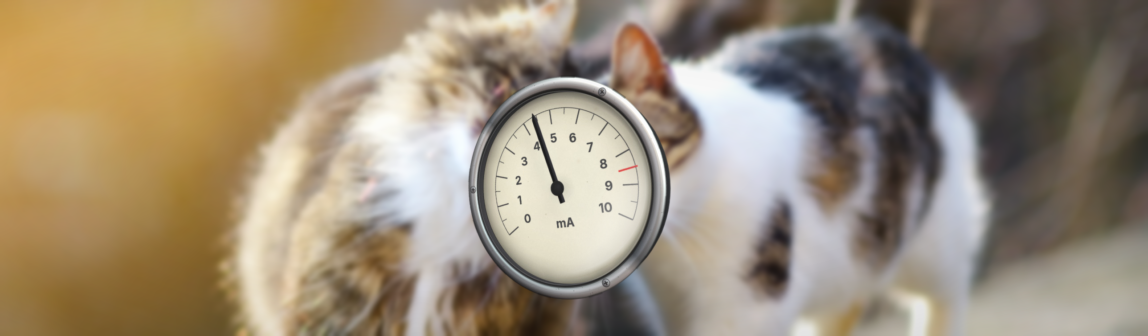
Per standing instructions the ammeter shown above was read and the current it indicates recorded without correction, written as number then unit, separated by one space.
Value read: 4.5 mA
